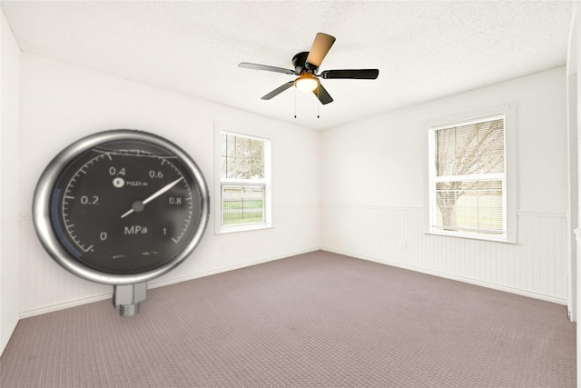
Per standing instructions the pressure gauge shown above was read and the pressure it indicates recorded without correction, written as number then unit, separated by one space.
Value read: 0.7 MPa
